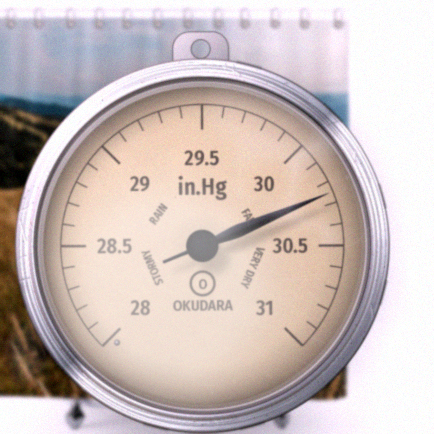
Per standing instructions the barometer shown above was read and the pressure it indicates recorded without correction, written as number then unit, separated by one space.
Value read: 30.25 inHg
